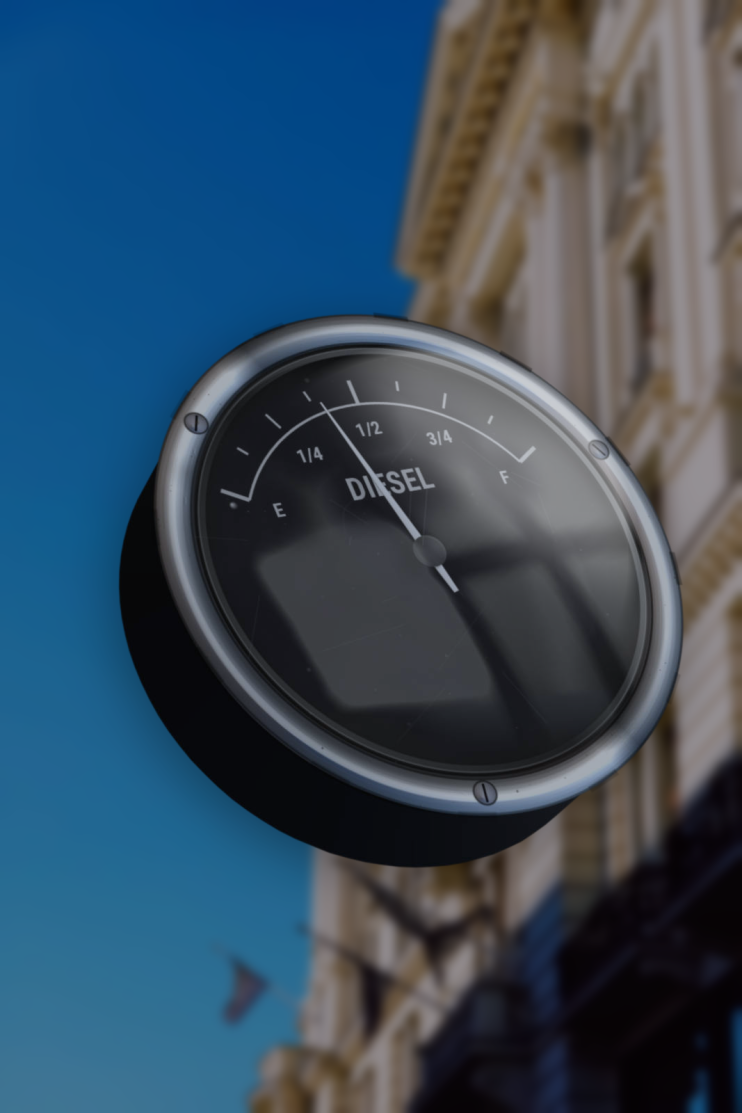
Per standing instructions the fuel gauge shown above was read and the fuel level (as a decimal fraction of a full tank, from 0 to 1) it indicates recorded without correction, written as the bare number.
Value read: 0.375
